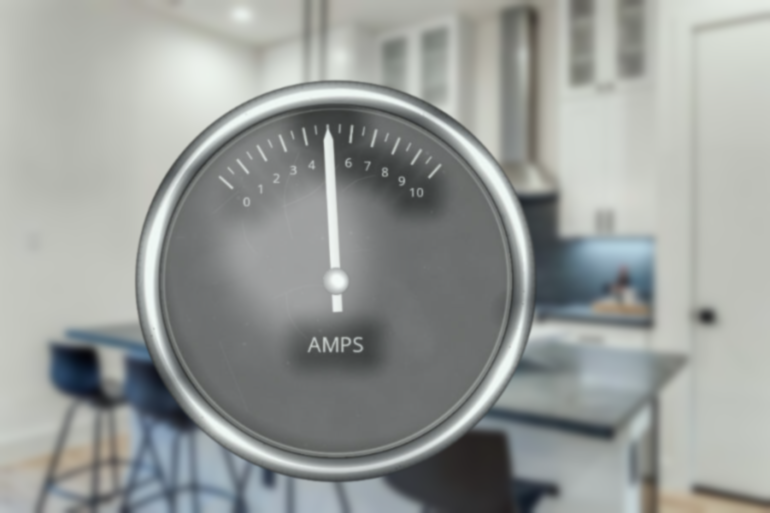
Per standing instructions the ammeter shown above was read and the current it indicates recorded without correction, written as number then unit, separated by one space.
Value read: 5 A
